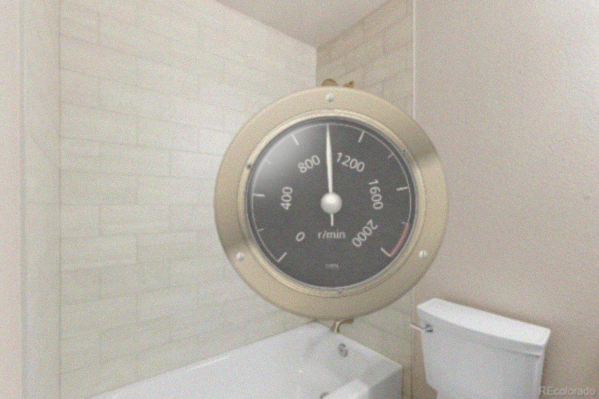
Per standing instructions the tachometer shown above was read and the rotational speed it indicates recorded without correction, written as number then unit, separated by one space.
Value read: 1000 rpm
